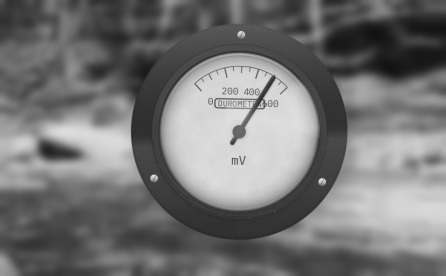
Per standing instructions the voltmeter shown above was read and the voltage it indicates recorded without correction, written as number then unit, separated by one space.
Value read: 500 mV
